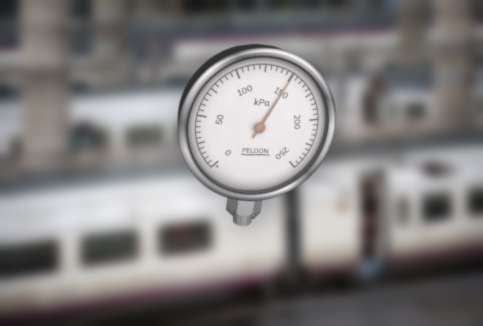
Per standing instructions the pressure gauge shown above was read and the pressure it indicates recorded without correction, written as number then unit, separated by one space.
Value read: 150 kPa
